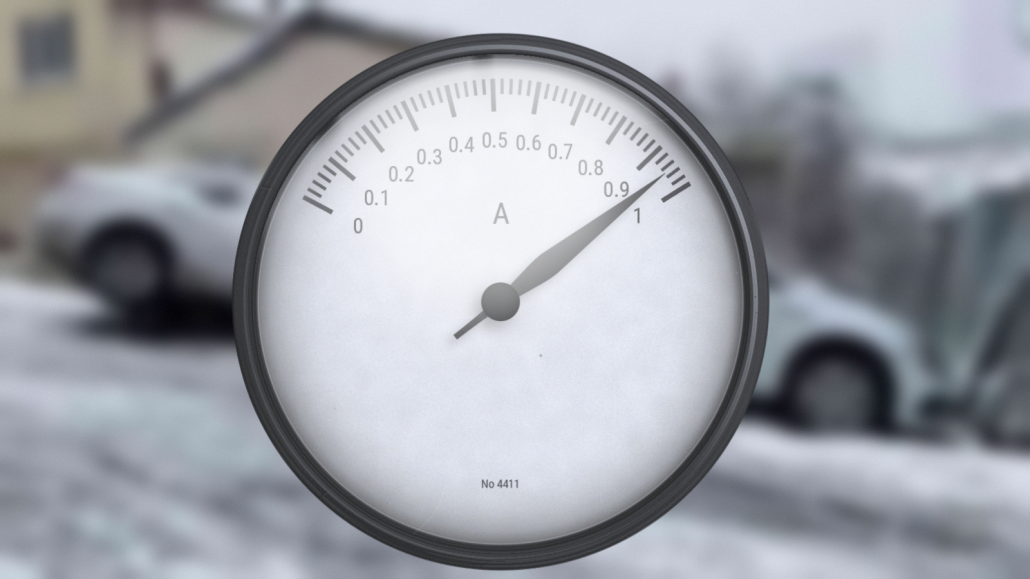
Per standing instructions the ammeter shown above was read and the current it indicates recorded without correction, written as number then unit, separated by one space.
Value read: 0.95 A
